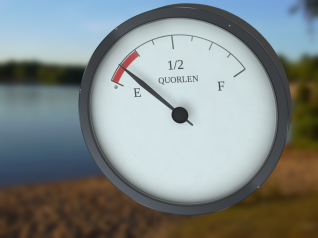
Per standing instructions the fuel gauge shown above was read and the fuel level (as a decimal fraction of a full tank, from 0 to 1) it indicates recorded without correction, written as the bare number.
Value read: 0.125
